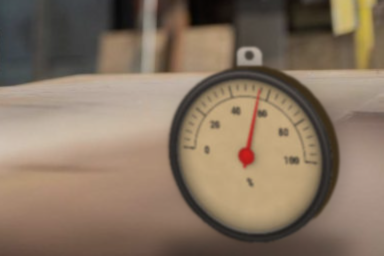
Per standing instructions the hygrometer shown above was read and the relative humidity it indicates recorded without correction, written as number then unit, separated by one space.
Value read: 56 %
